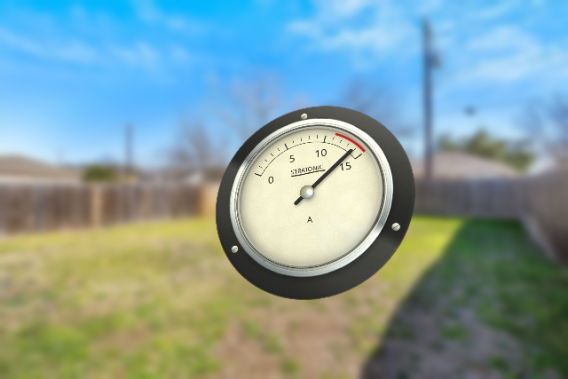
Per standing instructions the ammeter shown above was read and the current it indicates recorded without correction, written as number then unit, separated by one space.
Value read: 14 A
